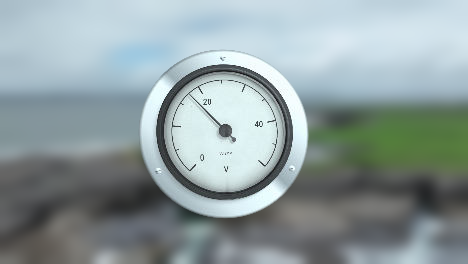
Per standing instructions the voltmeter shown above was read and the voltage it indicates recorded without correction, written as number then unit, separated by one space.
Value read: 17.5 V
